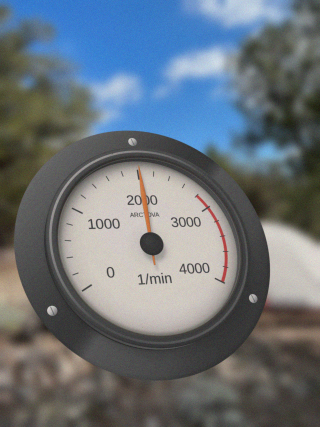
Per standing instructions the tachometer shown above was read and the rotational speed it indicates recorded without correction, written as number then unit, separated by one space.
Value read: 2000 rpm
